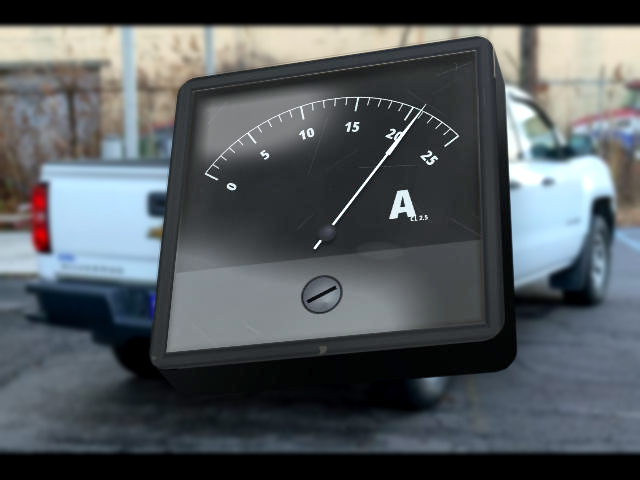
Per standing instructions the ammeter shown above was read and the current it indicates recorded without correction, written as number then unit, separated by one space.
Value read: 21 A
